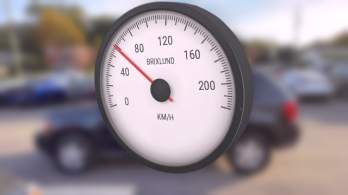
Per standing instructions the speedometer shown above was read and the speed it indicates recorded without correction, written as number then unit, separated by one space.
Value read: 60 km/h
